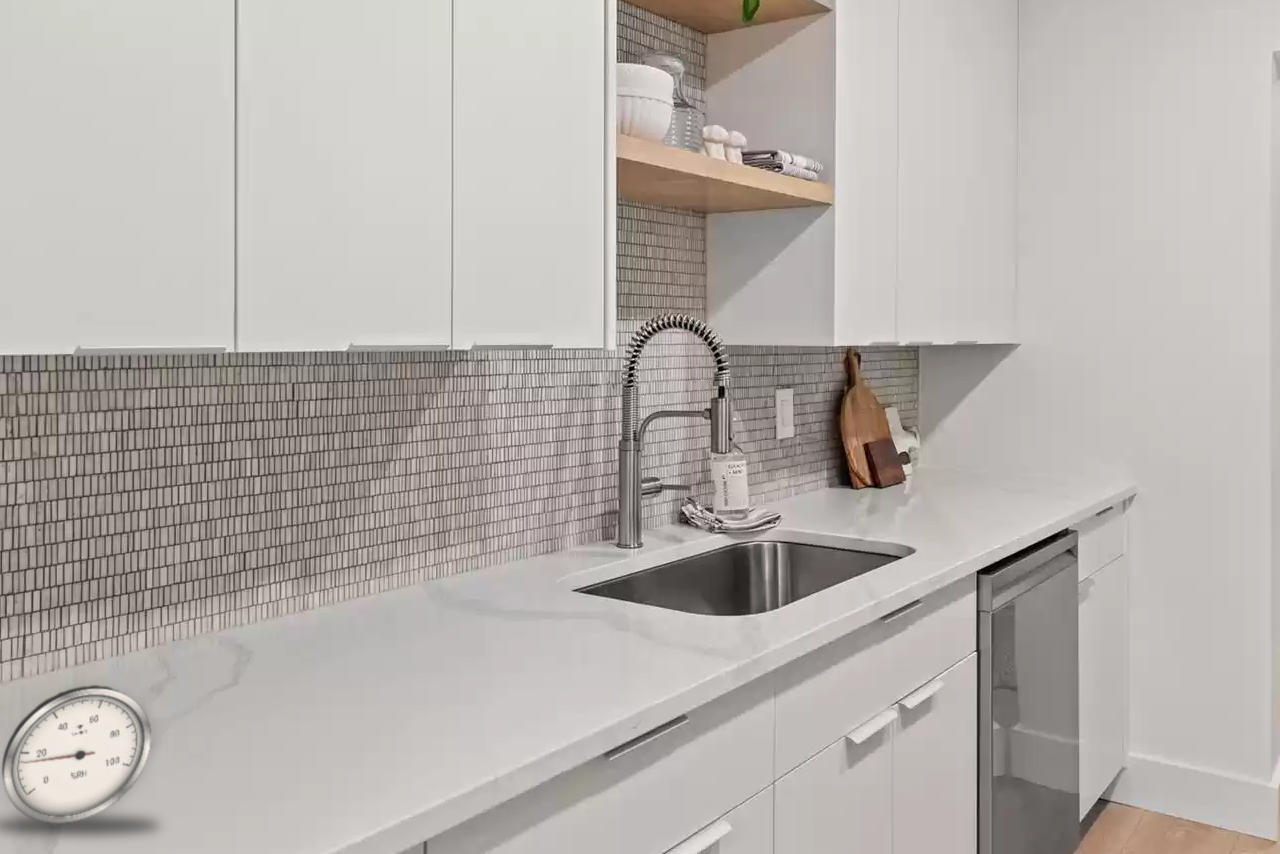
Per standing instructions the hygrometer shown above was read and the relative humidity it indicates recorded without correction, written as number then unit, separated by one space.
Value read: 16 %
